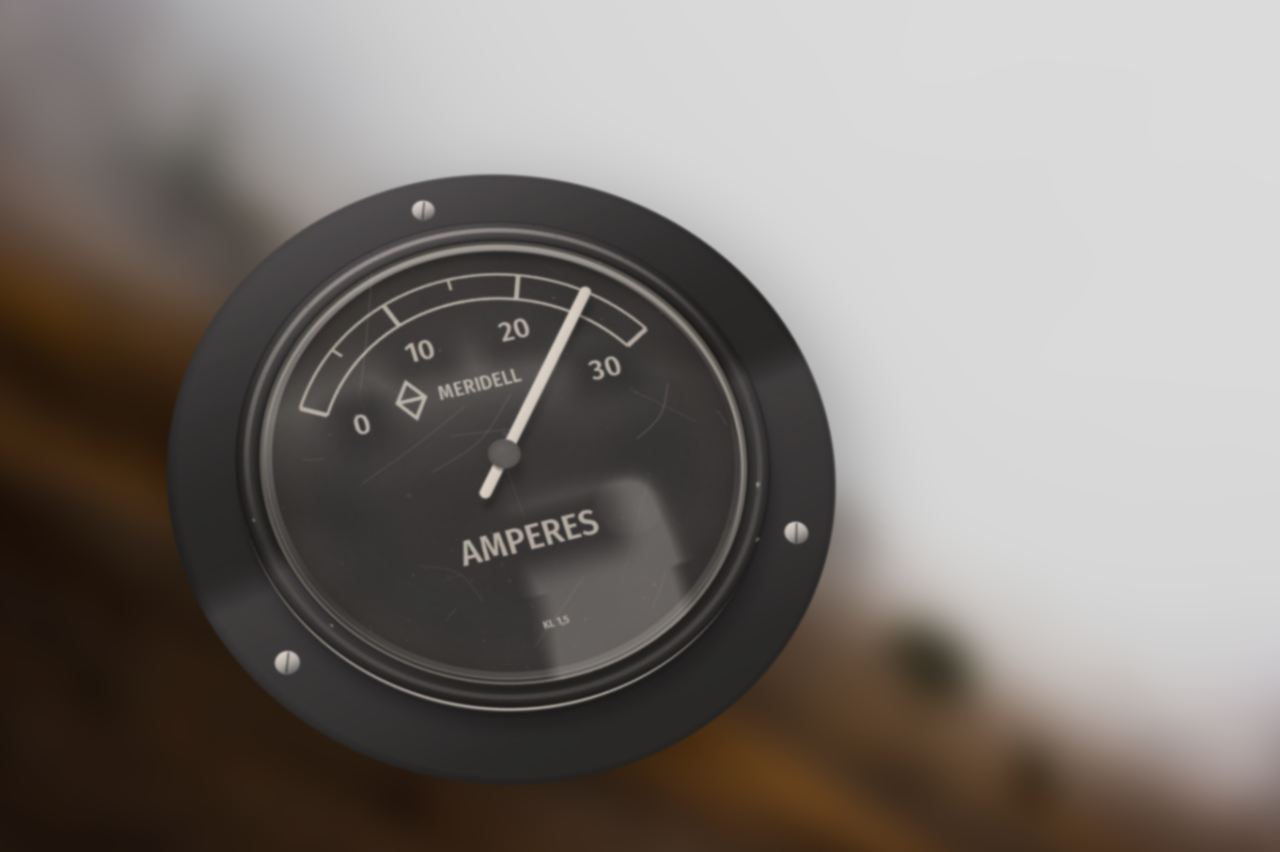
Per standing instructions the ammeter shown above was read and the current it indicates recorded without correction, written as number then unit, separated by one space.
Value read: 25 A
